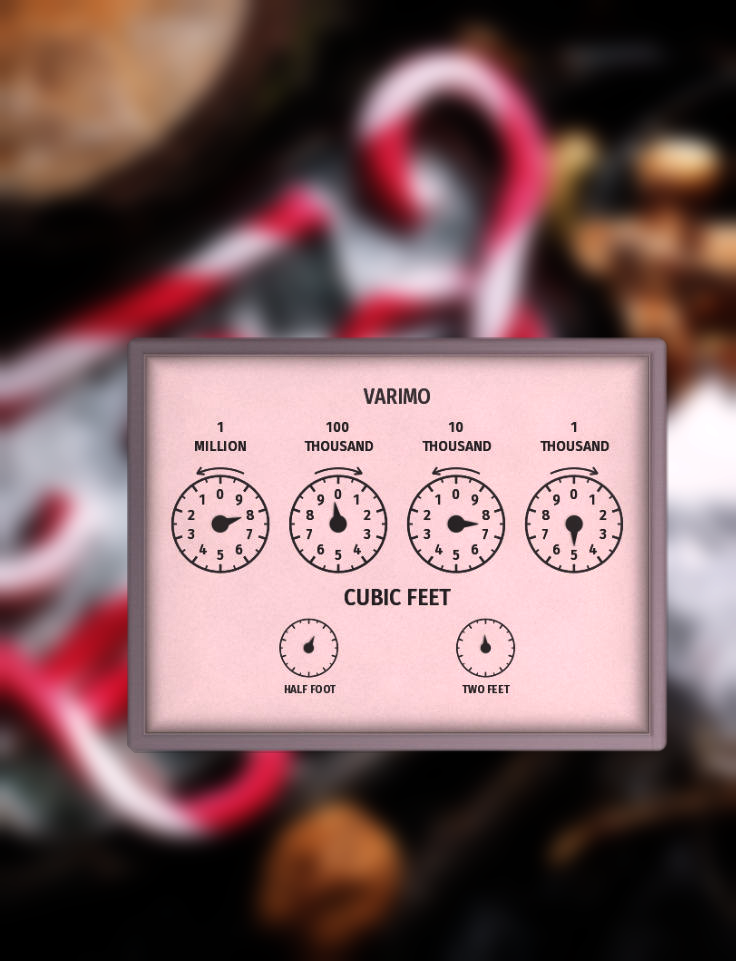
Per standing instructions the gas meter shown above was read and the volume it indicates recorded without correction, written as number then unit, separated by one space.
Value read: 797500 ft³
